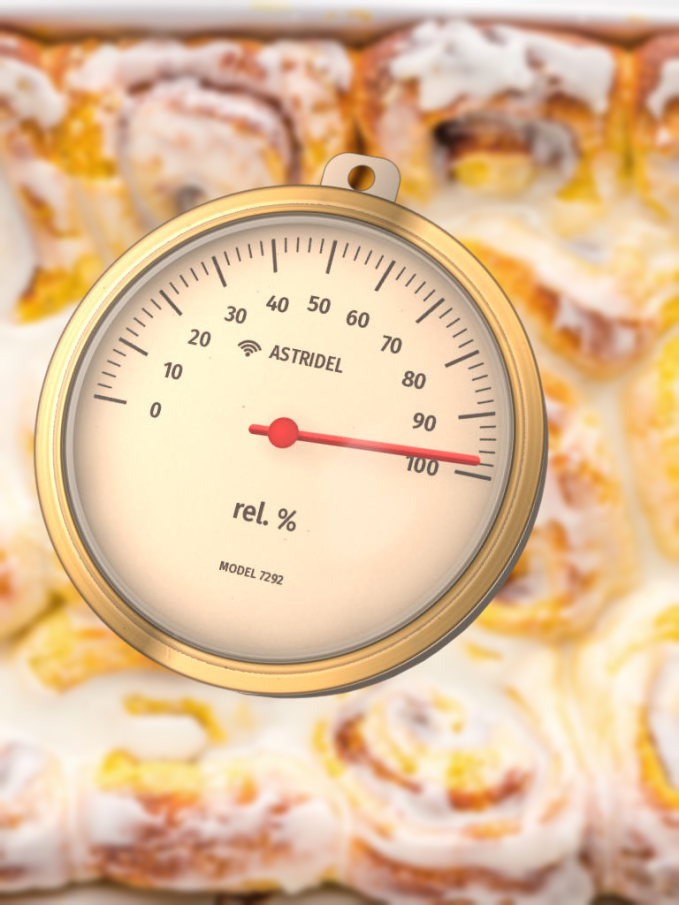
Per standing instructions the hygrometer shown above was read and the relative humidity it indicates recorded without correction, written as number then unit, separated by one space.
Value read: 98 %
